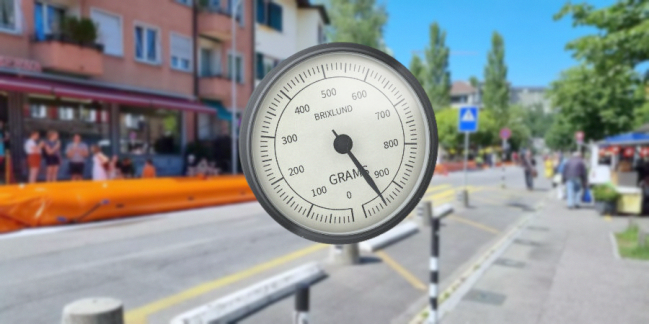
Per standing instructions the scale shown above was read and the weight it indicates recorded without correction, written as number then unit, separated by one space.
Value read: 950 g
